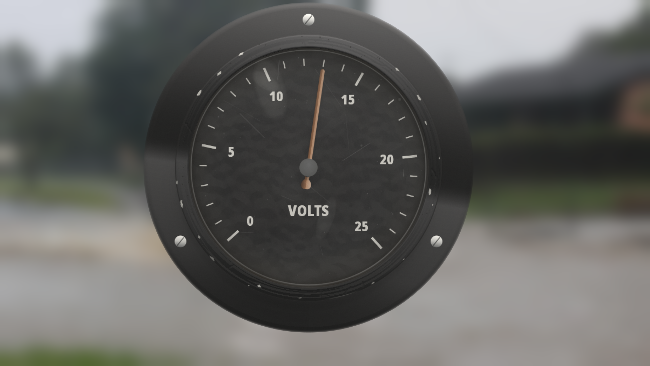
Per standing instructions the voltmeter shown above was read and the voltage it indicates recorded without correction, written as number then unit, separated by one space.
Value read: 13 V
